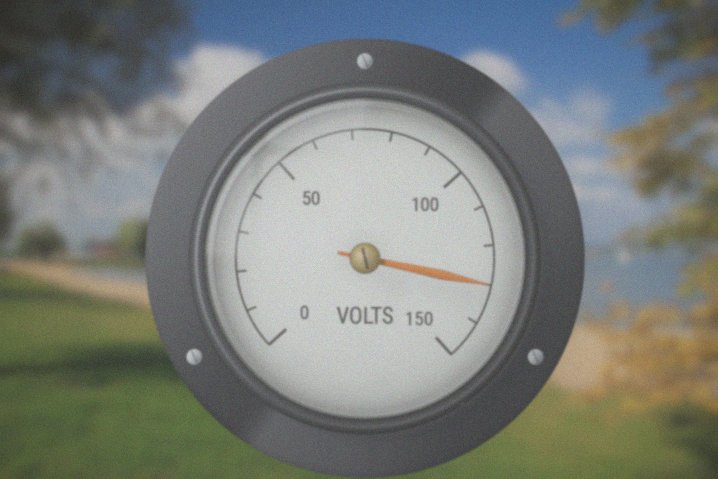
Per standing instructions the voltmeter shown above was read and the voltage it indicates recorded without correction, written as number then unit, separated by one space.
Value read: 130 V
